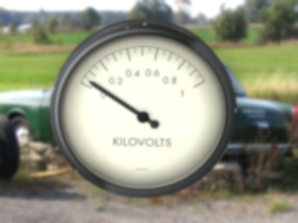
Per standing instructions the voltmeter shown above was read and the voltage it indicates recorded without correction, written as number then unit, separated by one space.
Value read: 0.05 kV
